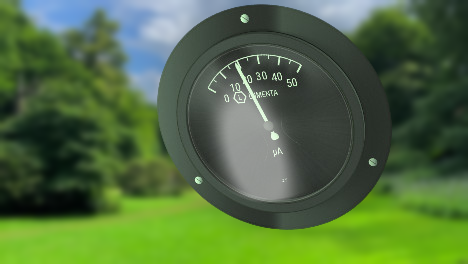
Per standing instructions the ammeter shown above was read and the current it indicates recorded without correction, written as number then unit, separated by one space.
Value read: 20 µA
